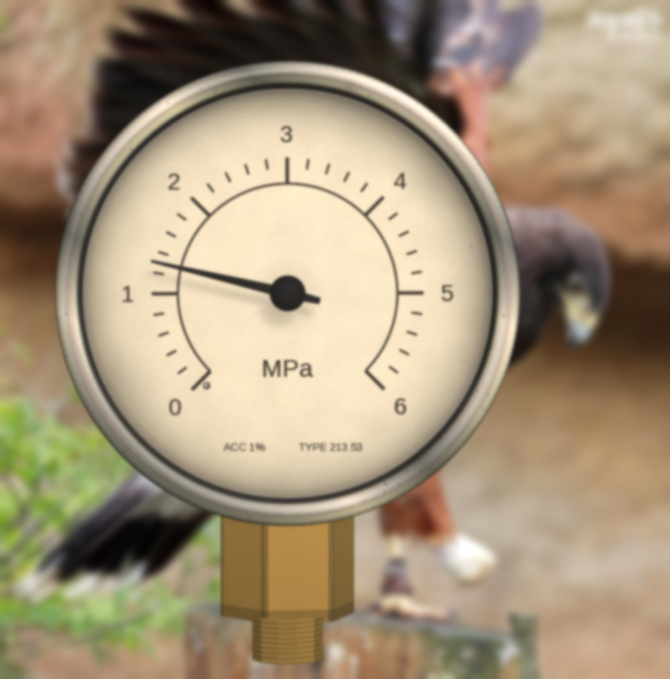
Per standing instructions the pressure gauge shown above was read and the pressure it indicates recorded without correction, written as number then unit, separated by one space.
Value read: 1.3 MPa
